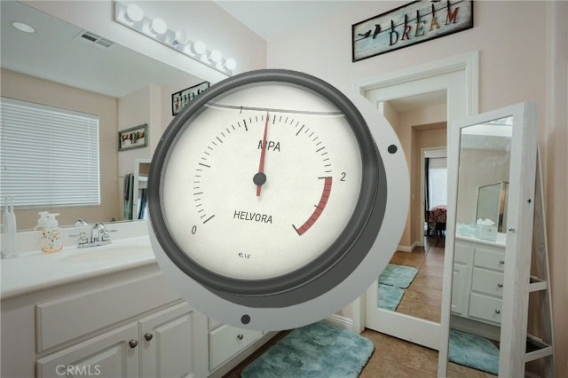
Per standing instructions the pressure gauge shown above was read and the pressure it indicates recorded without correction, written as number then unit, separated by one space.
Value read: 1.2 MPa
